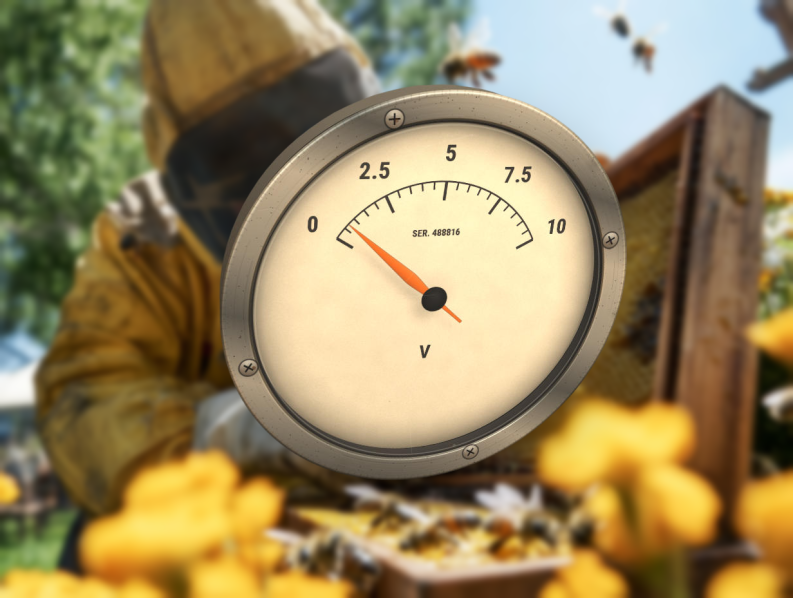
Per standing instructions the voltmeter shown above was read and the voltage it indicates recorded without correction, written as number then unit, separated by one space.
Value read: 0.75 V
